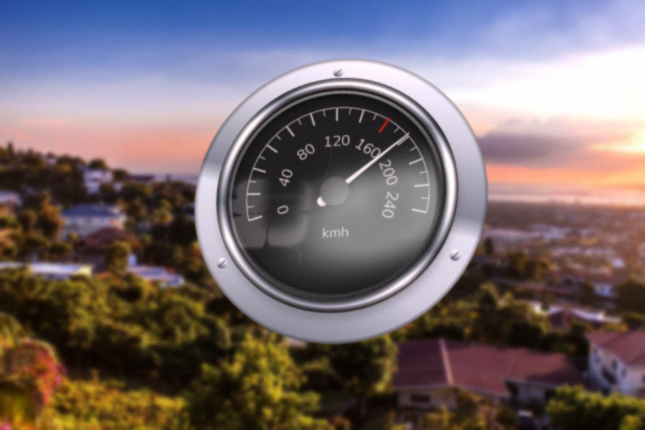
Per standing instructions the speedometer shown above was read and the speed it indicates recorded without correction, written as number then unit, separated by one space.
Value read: 180 km/h
